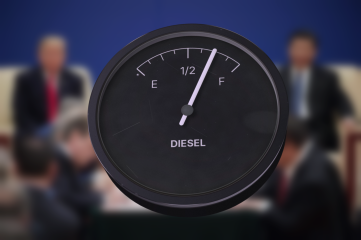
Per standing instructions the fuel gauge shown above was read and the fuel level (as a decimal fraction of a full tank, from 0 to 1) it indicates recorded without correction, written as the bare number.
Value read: 0.75
